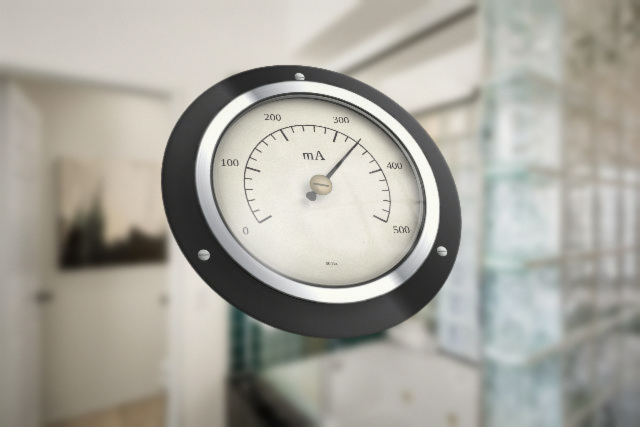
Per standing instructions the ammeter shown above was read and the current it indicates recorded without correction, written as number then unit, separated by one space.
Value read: 340 mA
